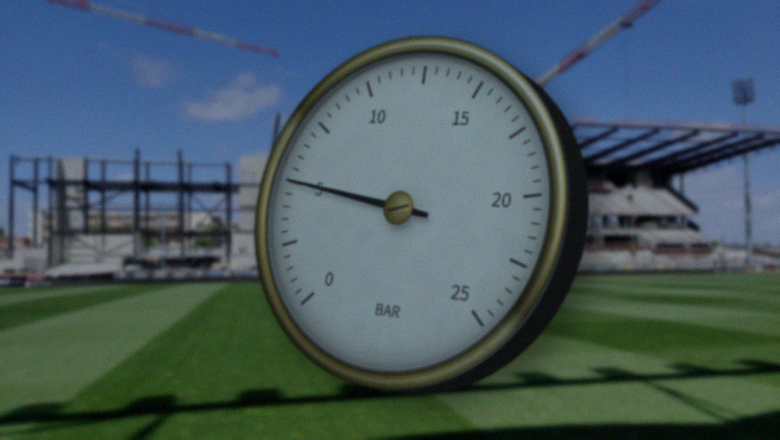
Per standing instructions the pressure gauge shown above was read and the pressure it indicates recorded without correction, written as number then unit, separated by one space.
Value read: 5 bar
